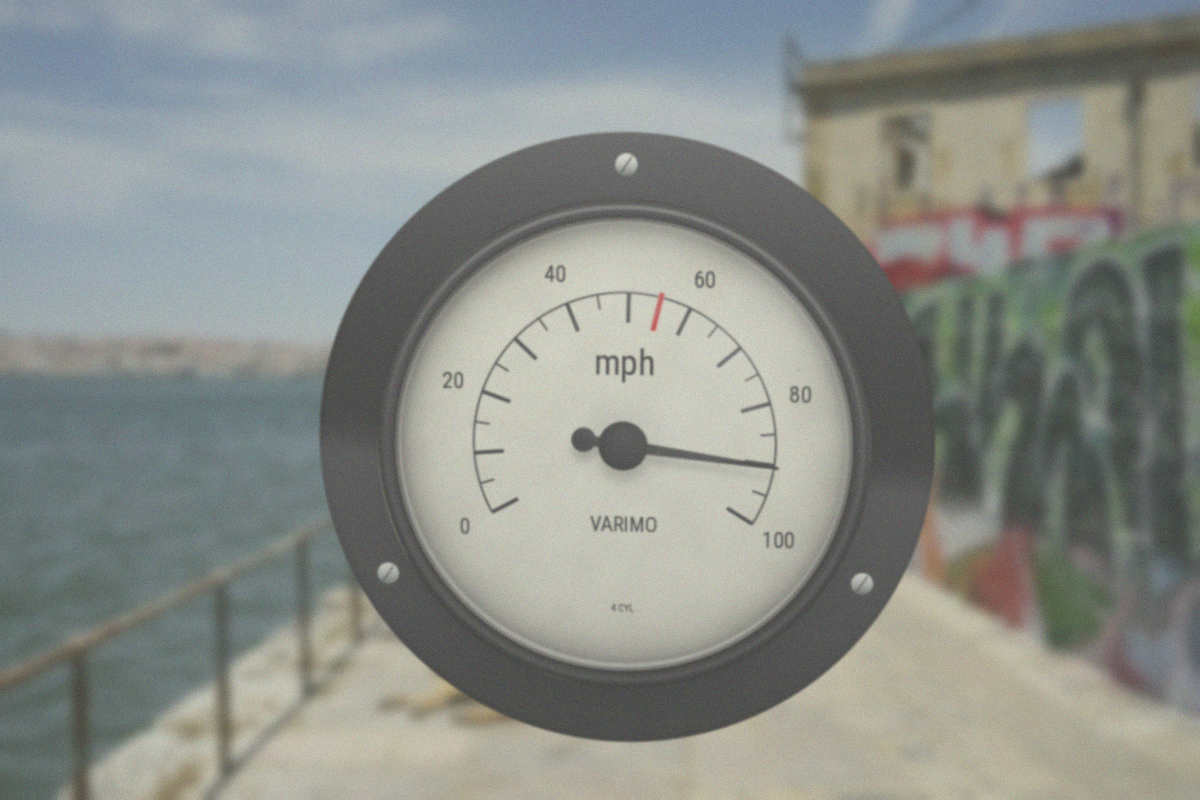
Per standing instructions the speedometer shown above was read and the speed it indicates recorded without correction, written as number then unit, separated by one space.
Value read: 90 mph
